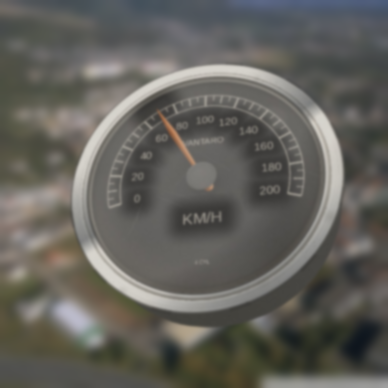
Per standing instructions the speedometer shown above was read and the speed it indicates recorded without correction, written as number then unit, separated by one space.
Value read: 70 km/h
